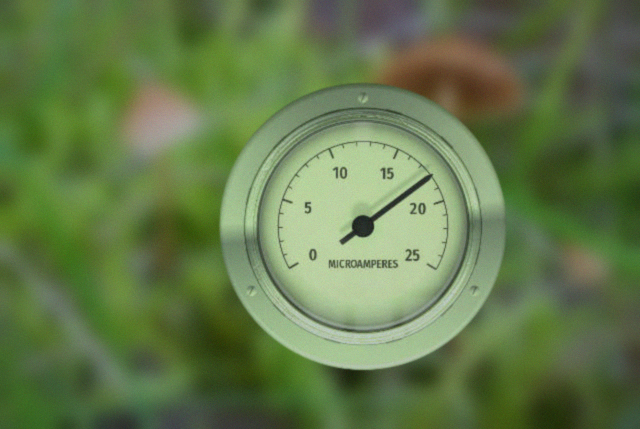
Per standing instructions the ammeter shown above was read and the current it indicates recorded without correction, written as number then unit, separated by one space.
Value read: 18 µA
